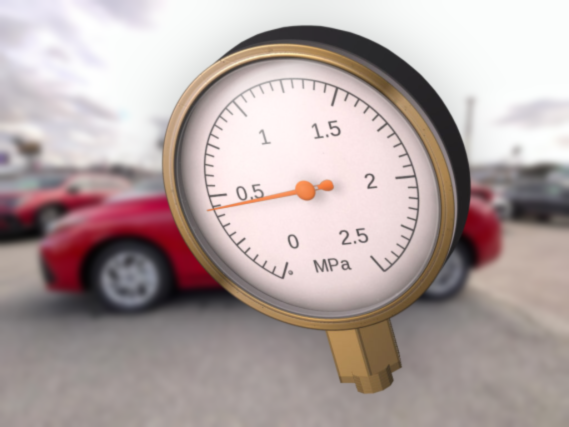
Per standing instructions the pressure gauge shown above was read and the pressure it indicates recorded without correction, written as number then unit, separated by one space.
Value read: 0.45 MPa
